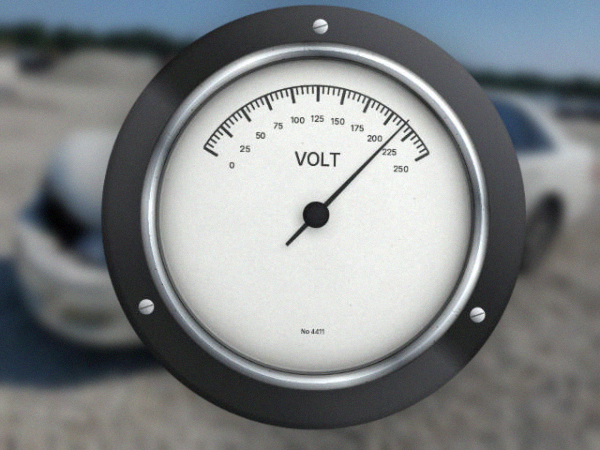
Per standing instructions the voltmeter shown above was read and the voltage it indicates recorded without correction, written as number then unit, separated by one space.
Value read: 215 V
